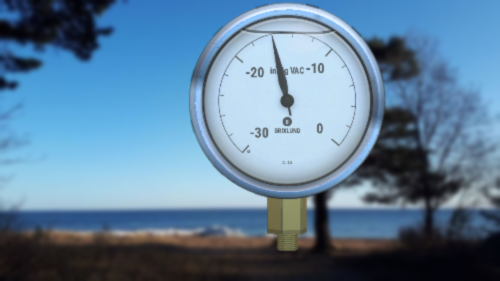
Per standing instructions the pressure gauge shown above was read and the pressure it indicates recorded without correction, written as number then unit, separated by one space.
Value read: -16 inHg
